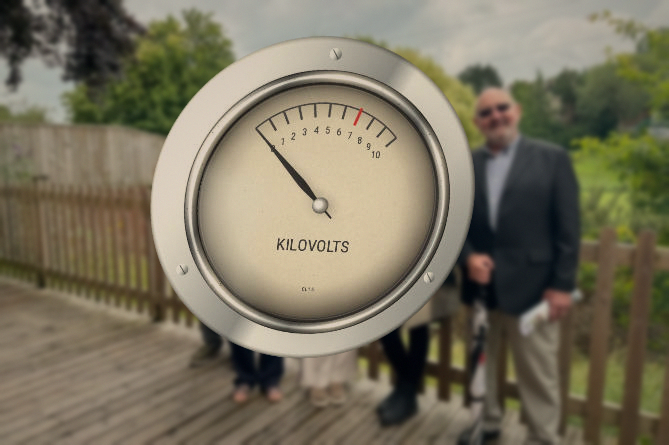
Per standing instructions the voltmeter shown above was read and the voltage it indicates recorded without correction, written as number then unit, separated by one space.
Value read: 0 kV
